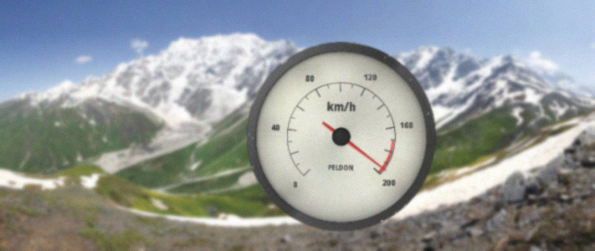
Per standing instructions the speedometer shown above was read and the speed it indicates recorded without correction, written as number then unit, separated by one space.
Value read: 195 km/h
